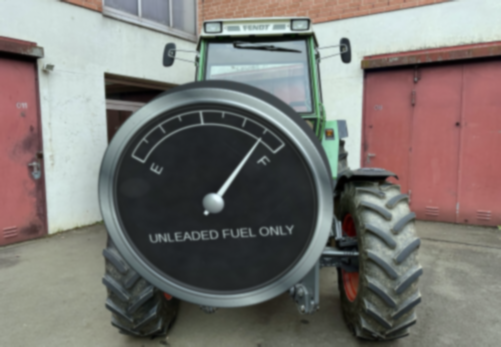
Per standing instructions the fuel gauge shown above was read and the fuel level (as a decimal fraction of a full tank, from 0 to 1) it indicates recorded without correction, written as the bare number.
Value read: 0.875
